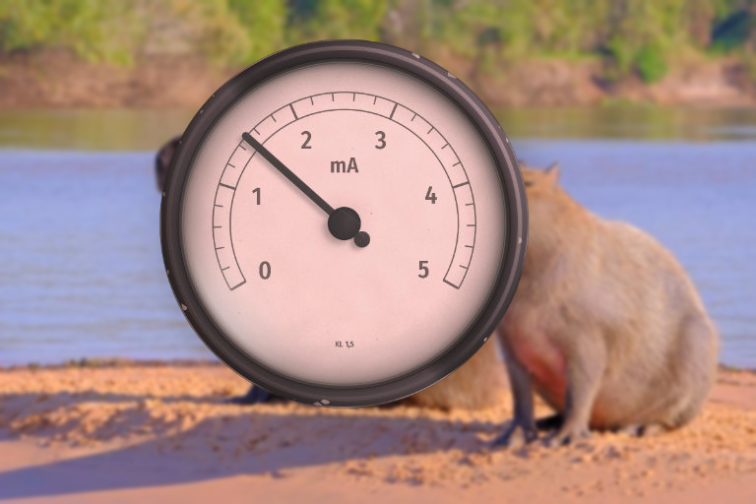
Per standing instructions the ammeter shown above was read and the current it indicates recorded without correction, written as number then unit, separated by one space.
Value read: 1.5 mA
